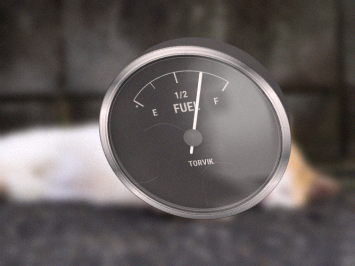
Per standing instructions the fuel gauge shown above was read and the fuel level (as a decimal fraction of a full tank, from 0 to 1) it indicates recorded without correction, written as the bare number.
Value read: 0.75
